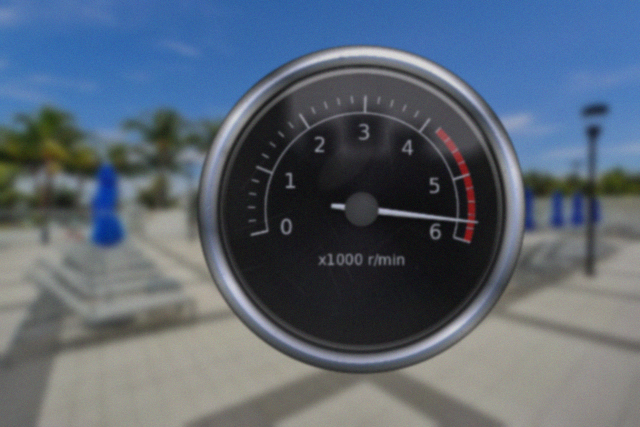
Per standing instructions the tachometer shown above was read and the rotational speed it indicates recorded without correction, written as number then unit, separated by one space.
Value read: 5700 rpm
